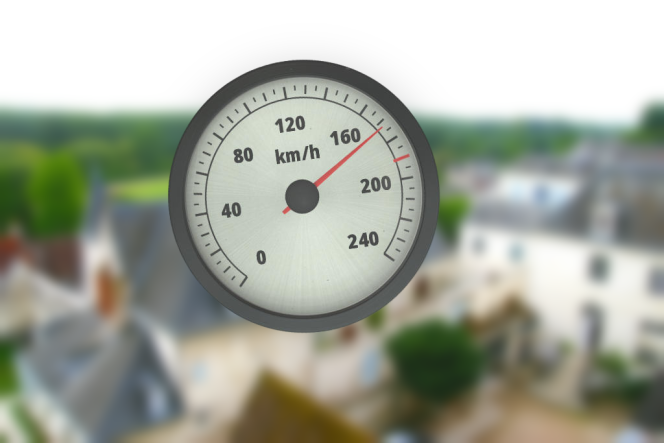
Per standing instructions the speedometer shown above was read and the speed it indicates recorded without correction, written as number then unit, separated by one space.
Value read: 172.5 km/h
